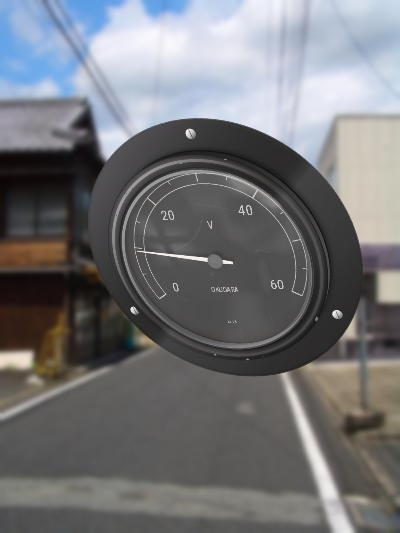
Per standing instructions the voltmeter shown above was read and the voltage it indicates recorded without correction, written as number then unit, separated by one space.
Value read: 10 V
